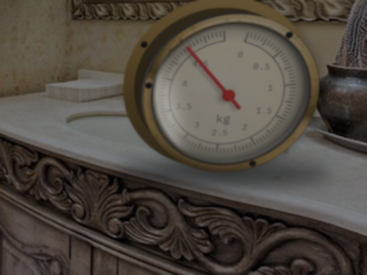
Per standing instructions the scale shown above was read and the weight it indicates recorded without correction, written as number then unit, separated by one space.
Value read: 4.5 kg
